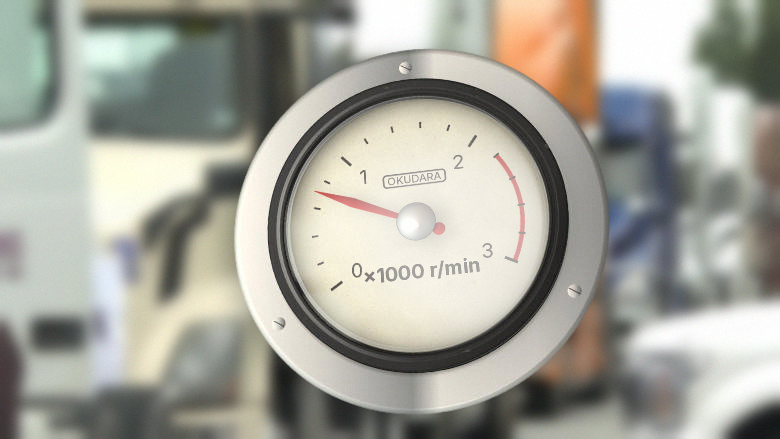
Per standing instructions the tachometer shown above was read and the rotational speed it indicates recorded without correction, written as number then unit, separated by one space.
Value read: 700 rpm
